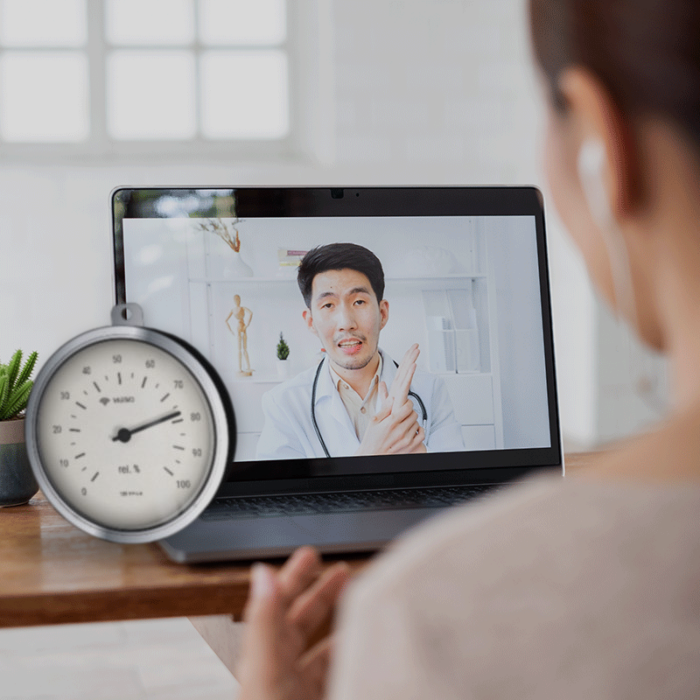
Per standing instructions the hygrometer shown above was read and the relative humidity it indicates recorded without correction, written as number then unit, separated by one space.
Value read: 77.5 %
